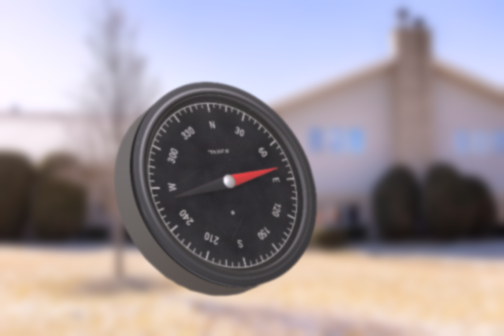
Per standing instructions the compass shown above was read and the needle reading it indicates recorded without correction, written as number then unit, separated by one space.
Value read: 80 °
